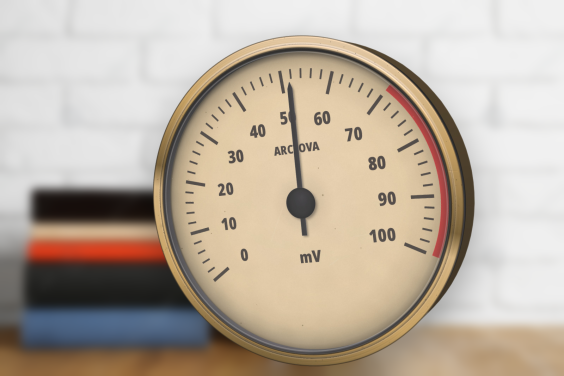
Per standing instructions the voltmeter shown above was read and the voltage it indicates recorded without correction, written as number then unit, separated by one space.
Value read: 52 mV
